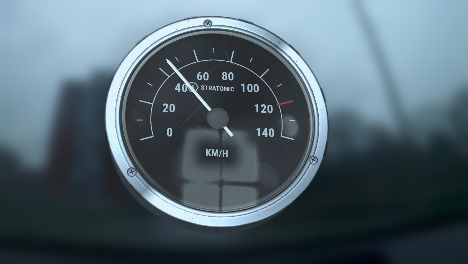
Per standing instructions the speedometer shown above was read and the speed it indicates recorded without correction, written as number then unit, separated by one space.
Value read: 45 km/h
